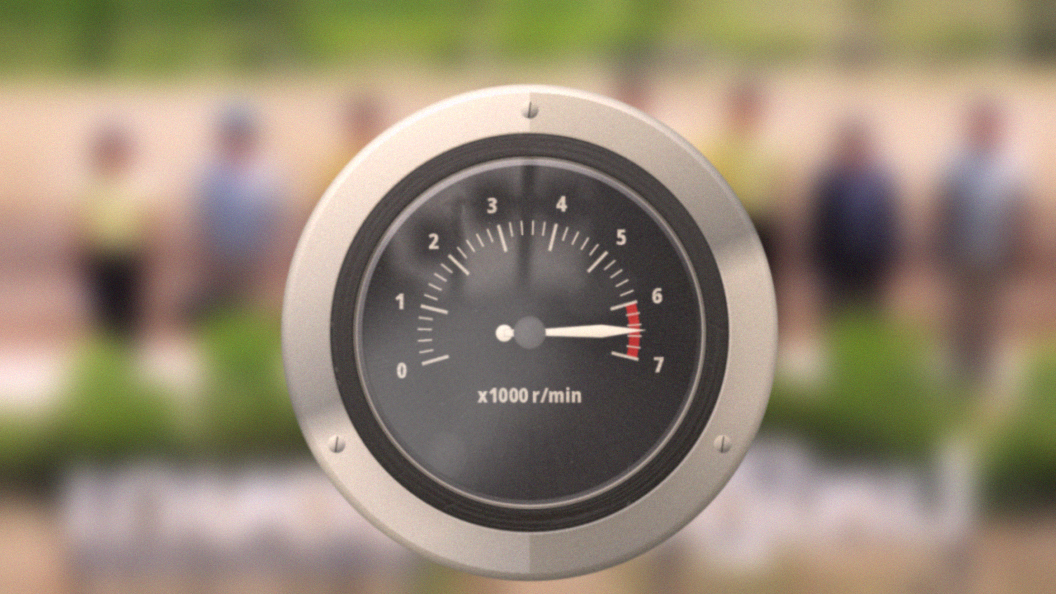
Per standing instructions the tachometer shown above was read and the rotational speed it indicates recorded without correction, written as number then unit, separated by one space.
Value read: 6500 rpm
